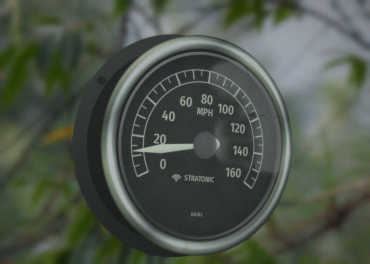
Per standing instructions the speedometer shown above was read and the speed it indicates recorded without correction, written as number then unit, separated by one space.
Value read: 12.5 mph
